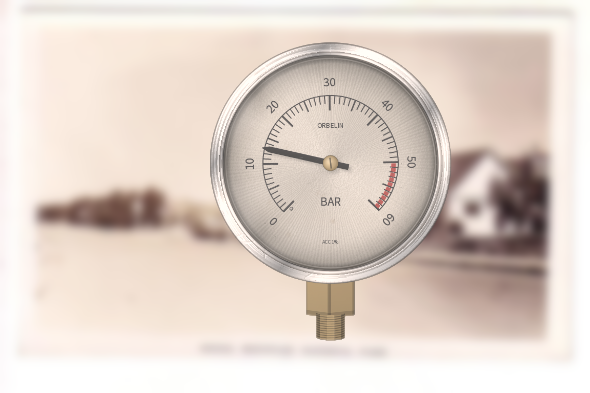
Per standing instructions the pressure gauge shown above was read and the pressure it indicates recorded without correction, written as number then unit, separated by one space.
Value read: 13 bar
